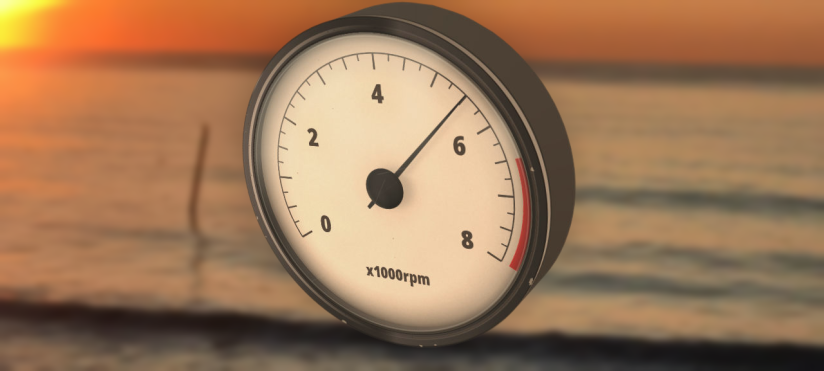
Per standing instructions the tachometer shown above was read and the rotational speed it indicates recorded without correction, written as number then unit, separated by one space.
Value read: 5500 rpm
